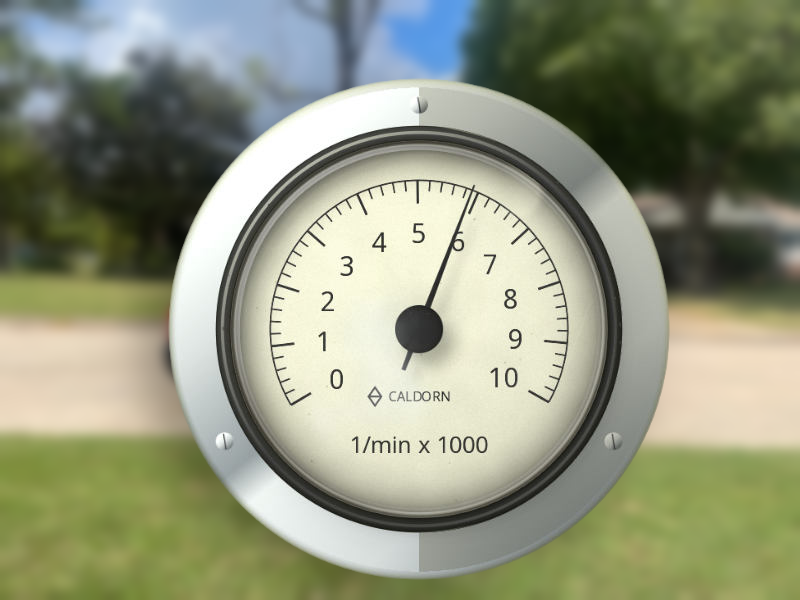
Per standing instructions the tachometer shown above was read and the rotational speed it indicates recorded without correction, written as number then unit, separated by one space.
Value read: 5900 rpm
